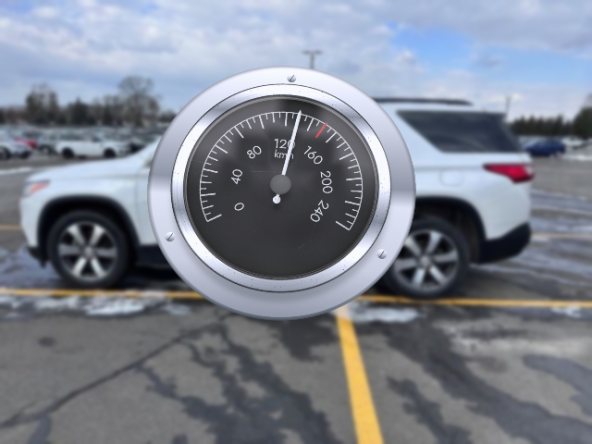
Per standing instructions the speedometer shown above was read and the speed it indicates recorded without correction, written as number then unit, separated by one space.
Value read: 130 km/h
